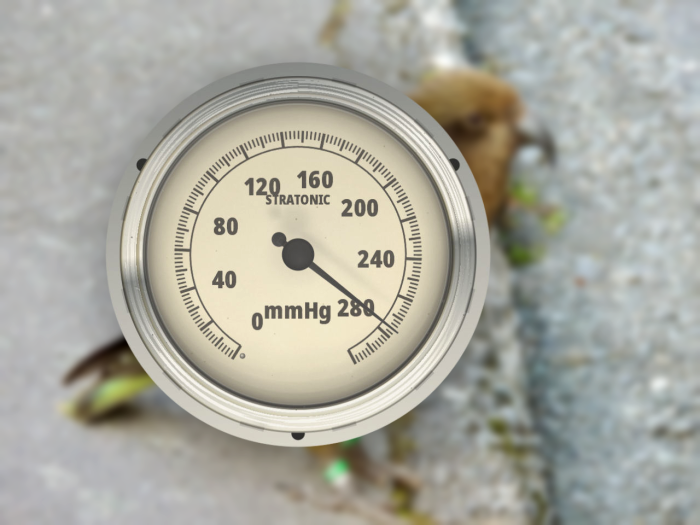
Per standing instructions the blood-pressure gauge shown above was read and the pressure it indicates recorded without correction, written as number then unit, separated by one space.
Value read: 276 mmHg
